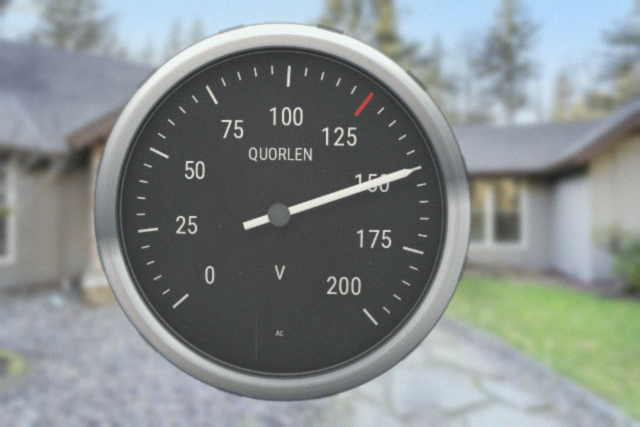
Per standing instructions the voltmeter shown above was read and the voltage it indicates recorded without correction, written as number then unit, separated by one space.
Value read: 150 V
